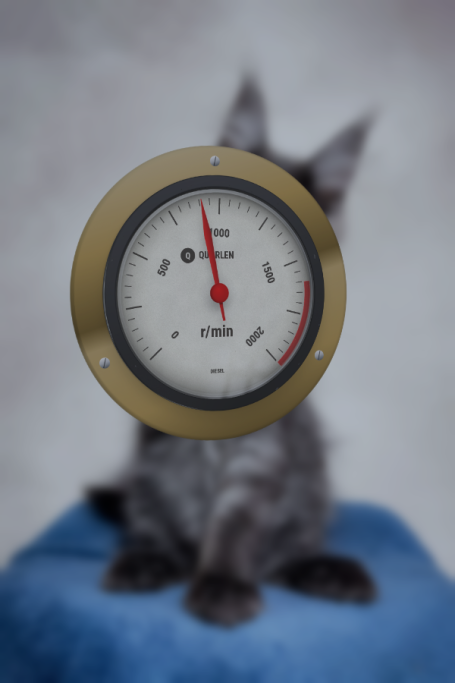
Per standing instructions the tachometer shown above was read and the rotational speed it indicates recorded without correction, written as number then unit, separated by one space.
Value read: 900 rpm
